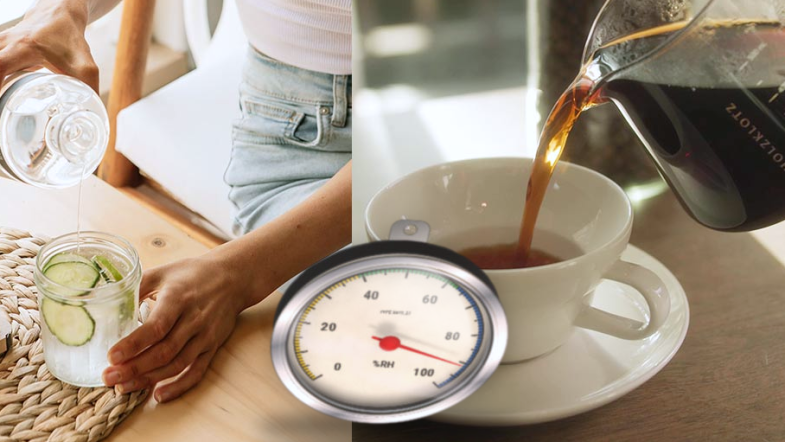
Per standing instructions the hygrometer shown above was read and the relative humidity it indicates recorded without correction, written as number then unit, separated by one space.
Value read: 90 %
